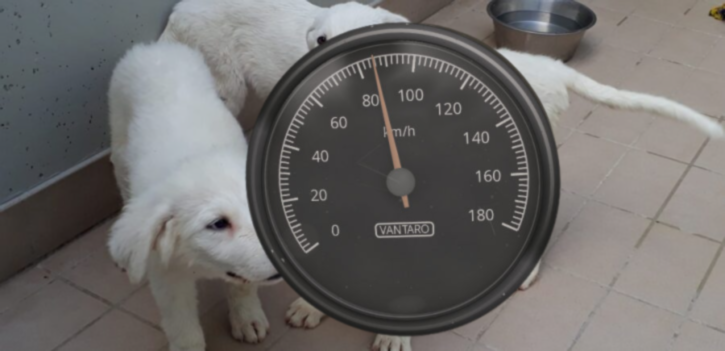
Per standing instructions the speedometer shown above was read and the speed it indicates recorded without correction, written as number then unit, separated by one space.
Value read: 86 km/h
